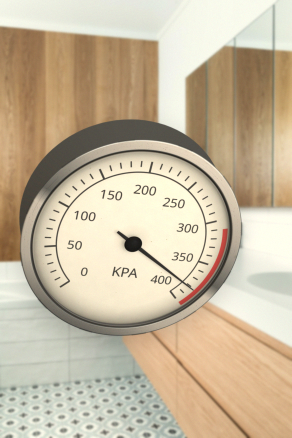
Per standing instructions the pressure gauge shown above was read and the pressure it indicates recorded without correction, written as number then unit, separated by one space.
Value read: 380 kPa
